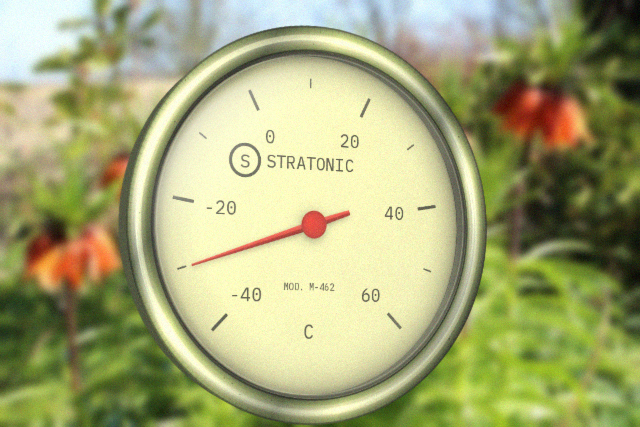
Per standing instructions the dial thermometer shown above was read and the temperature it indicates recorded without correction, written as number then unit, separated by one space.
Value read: -30 °C
